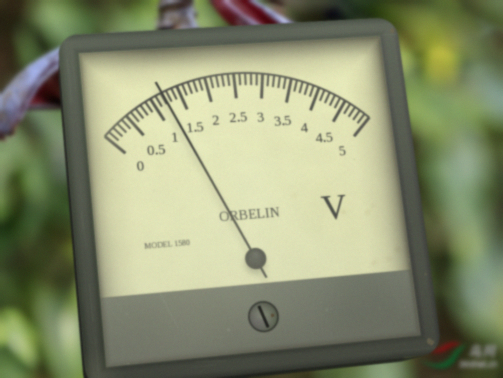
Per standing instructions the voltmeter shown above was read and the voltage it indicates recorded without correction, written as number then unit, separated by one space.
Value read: 1.2 V
